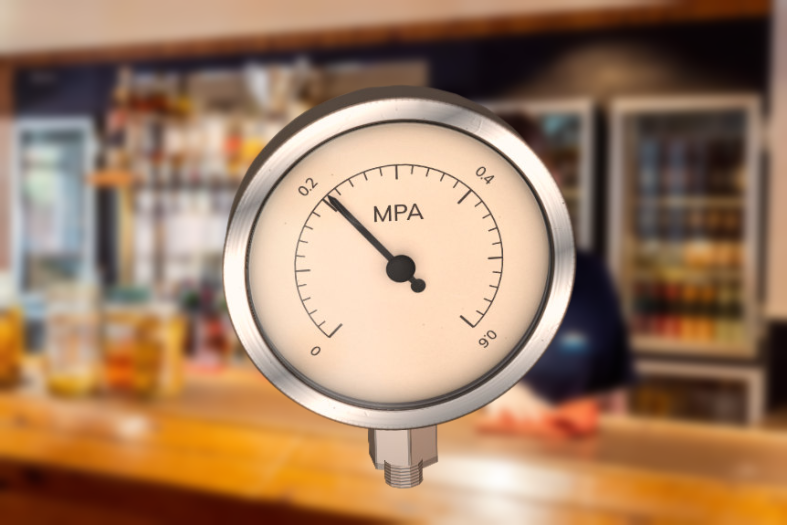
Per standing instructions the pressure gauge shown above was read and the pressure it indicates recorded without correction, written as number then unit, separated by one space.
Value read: 0.21 MPa
